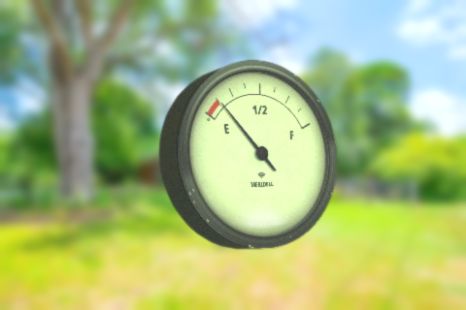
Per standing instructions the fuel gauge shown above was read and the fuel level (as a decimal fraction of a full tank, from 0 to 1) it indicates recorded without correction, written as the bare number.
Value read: 0.125
